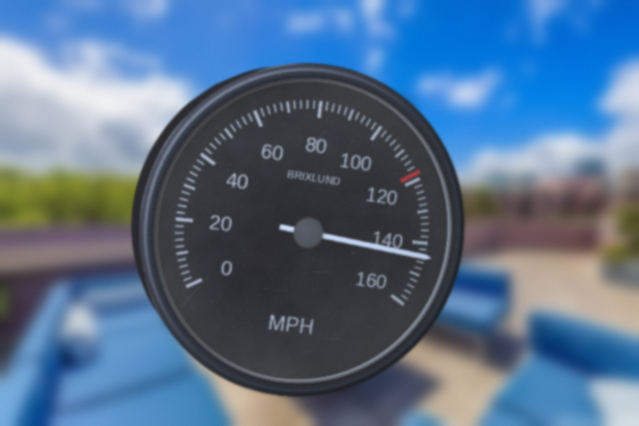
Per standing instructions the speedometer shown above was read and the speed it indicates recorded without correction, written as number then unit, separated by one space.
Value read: 144 mph
